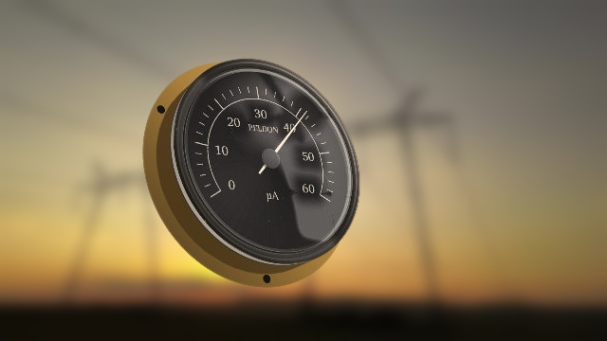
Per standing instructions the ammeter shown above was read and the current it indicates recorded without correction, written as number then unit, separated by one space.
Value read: 41 µA
